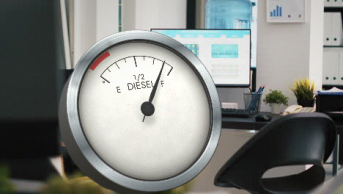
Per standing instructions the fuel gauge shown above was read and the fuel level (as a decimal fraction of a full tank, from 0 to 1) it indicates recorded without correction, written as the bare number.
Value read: 0.875
